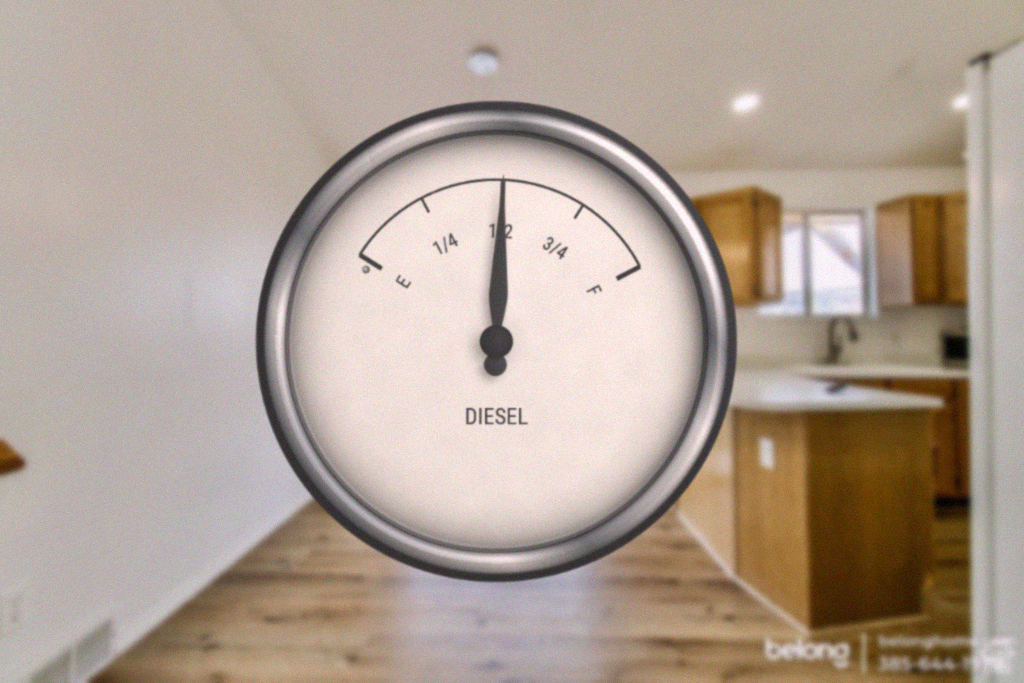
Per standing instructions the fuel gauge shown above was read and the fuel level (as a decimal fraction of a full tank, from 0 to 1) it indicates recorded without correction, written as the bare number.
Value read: 0.5
